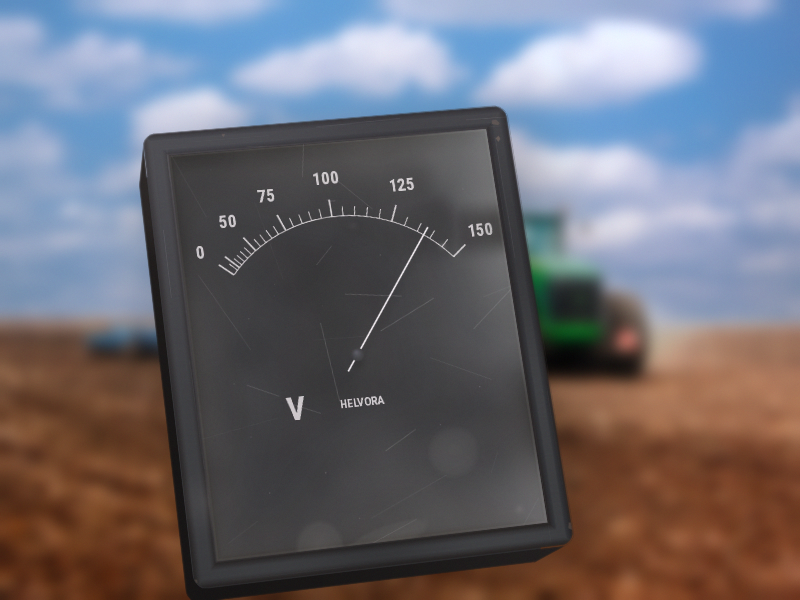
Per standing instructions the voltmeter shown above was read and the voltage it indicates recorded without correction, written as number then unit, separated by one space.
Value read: 137.5 V
